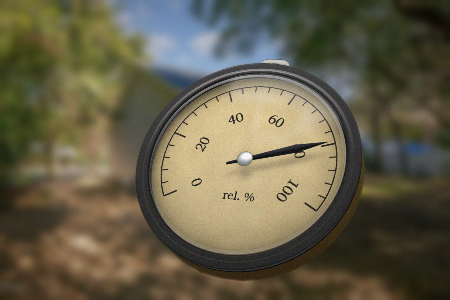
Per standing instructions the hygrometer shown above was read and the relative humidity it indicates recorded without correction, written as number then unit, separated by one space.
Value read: 80 %
